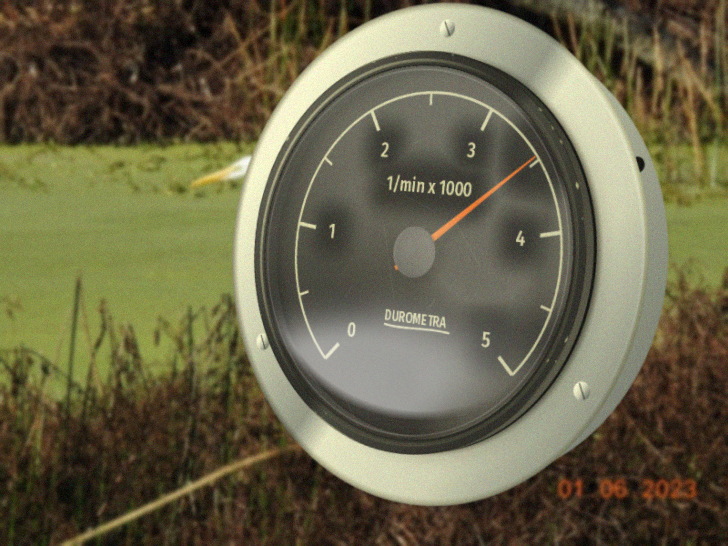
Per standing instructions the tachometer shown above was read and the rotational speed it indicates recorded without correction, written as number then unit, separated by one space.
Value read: 3500 rpm
